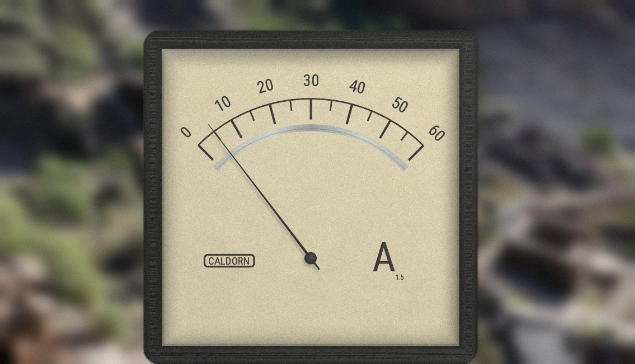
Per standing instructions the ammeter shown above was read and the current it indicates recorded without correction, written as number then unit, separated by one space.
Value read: 5 A
